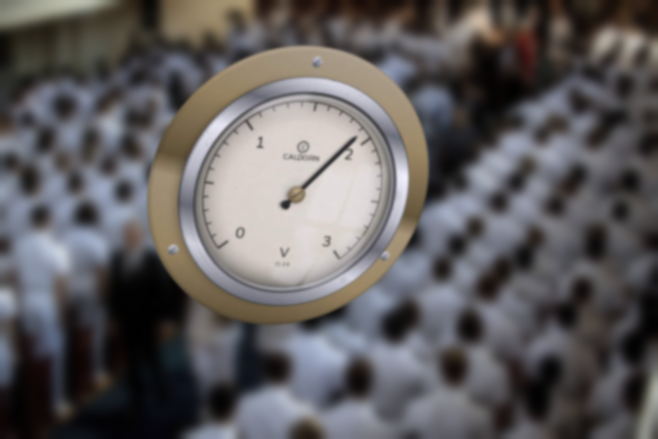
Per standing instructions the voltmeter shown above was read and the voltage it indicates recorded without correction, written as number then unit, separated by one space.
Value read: 1.9 V
